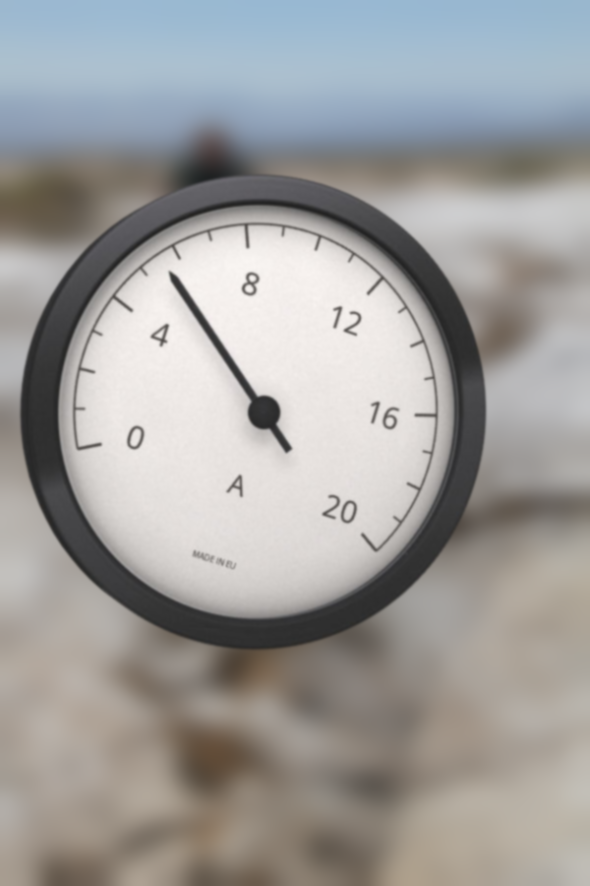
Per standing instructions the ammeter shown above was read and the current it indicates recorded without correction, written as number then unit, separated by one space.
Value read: 5.5 A
